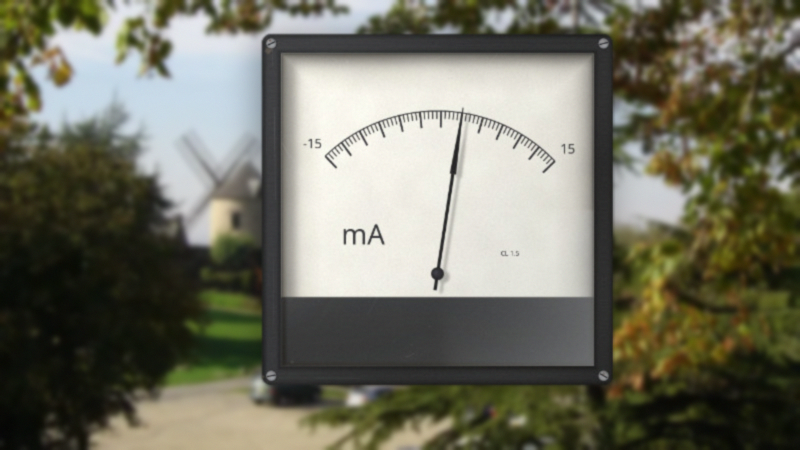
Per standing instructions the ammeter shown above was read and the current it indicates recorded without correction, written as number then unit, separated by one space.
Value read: 2.5 mA
